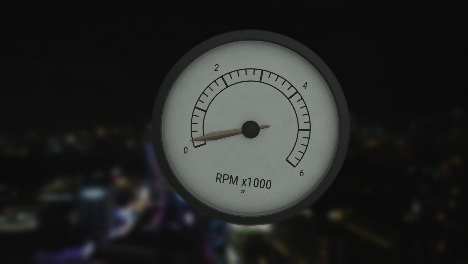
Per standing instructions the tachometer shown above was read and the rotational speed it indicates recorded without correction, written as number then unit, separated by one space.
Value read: 200 rpm
